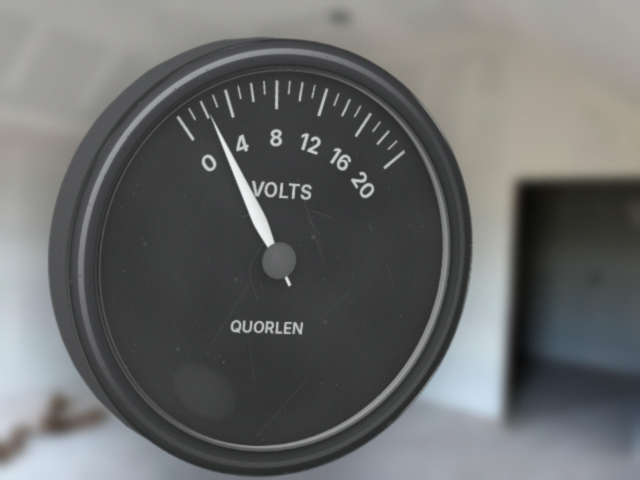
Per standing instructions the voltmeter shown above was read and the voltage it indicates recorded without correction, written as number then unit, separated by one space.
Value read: 2 V
